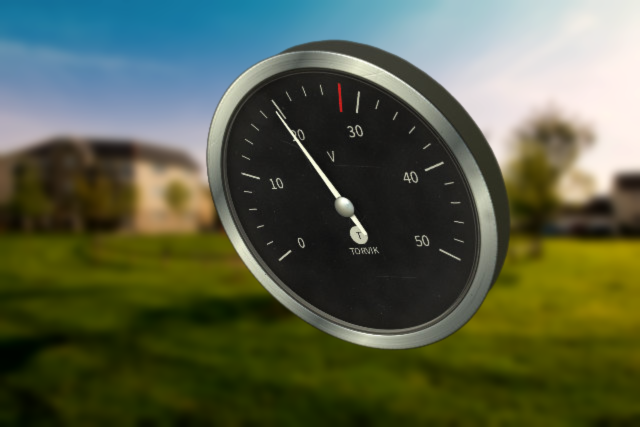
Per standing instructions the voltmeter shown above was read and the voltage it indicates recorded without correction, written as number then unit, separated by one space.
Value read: 20 V
